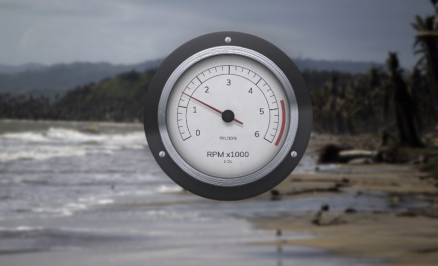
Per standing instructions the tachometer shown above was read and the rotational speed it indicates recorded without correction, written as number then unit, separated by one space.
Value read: 1400 rpm
